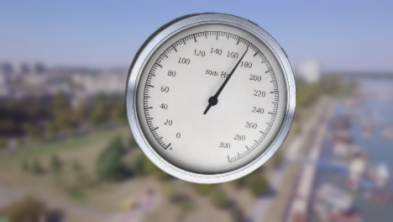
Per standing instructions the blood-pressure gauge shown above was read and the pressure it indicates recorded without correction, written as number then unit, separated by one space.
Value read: 170 mmHg
